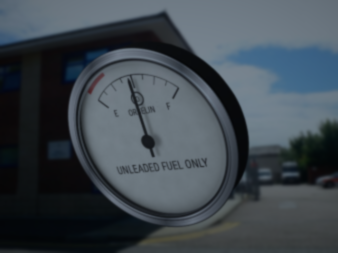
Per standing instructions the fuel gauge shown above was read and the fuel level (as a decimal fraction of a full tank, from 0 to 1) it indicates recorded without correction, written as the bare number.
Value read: 0.5
